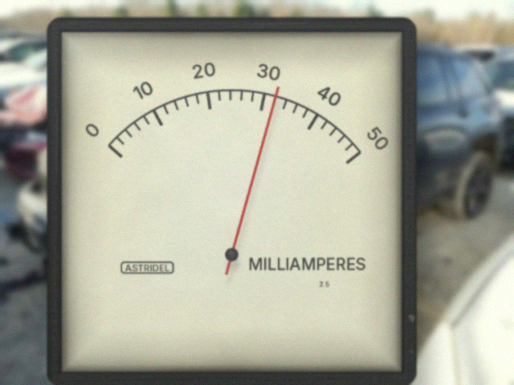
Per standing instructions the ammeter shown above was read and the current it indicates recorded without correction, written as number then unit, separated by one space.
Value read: 32 mA
